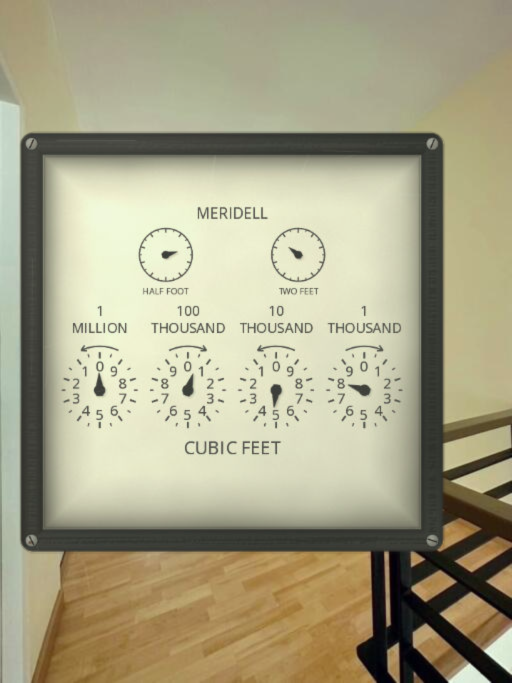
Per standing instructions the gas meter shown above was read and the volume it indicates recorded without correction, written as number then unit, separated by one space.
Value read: 4800 ft³
